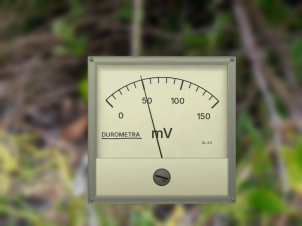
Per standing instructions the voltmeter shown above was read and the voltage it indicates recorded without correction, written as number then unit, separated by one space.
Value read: 50 mV
